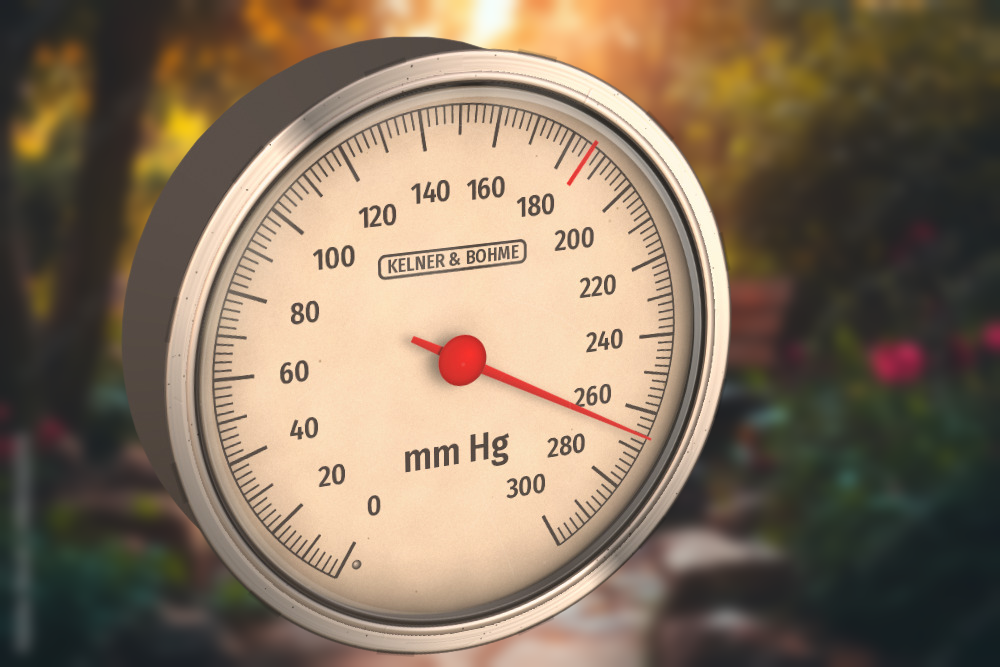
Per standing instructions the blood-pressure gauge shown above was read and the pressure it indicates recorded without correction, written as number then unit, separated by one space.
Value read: 266 mmHg
